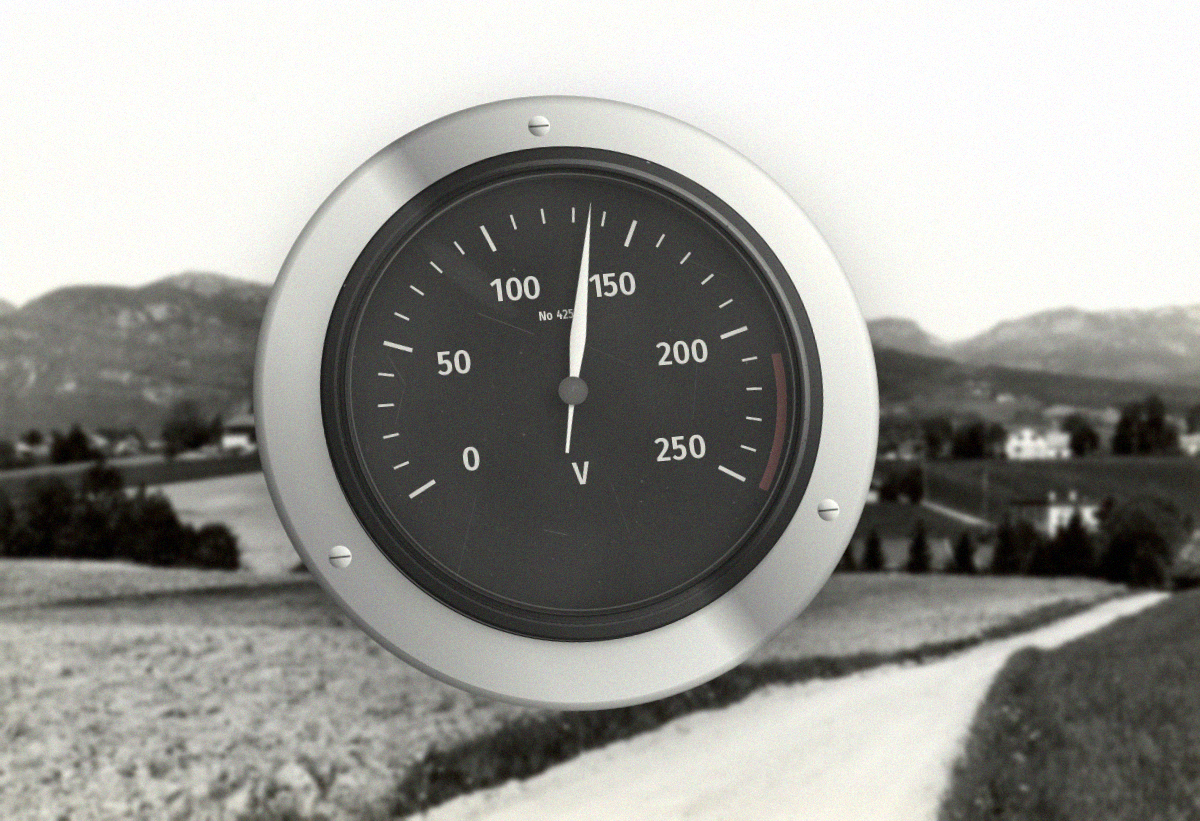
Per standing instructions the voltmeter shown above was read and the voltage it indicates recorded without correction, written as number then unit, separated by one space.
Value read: 135 V
